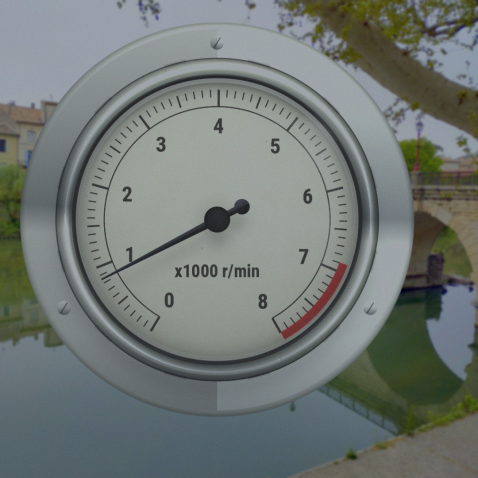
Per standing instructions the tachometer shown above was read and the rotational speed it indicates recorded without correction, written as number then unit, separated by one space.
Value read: 850 rpm
